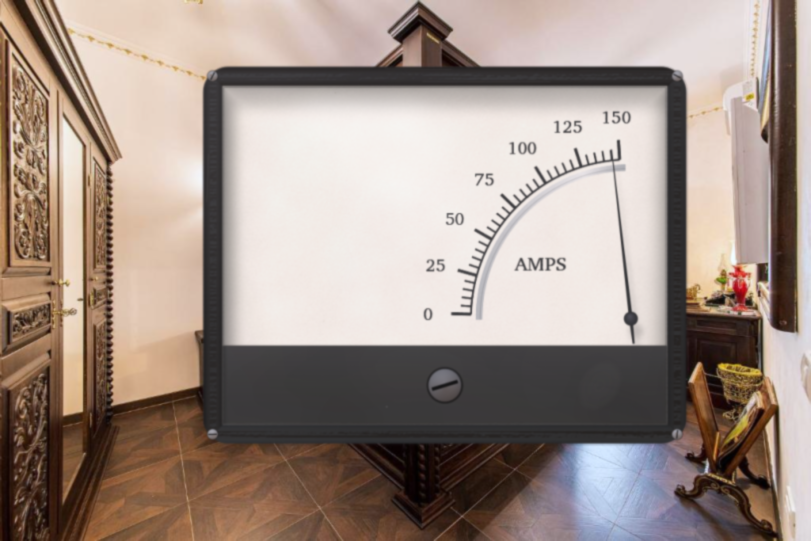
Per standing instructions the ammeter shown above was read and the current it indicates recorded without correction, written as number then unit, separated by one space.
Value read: 145 A
